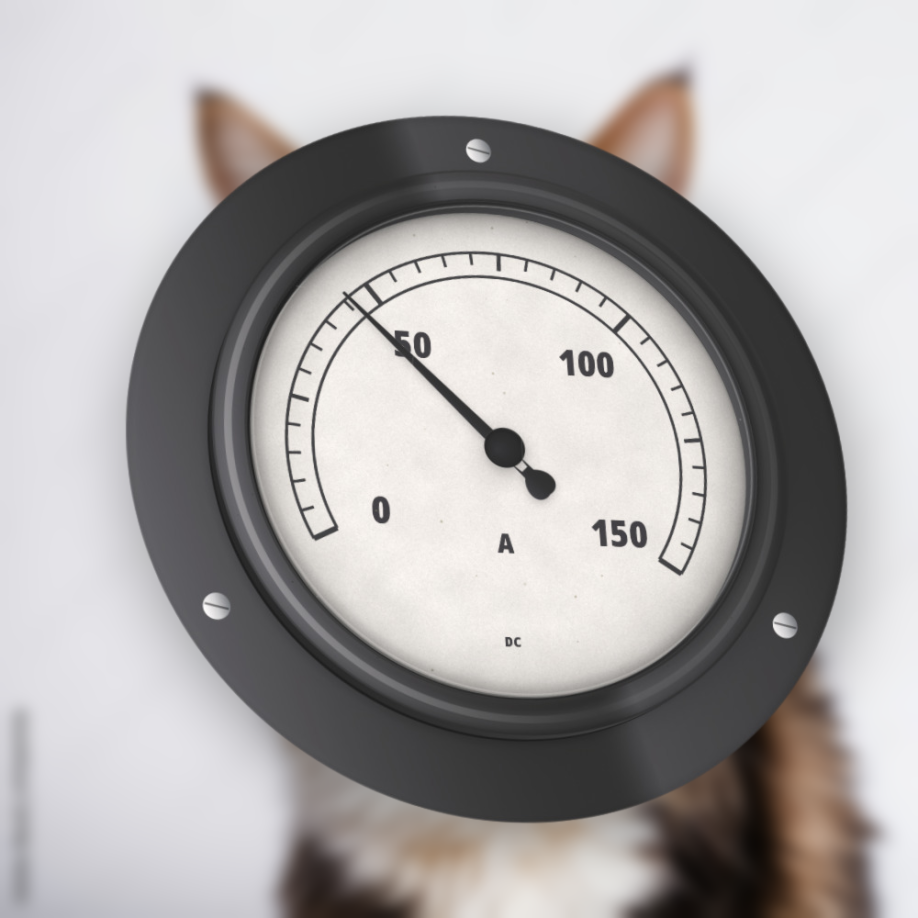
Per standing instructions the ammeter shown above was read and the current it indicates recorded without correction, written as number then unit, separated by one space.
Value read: 45 A
